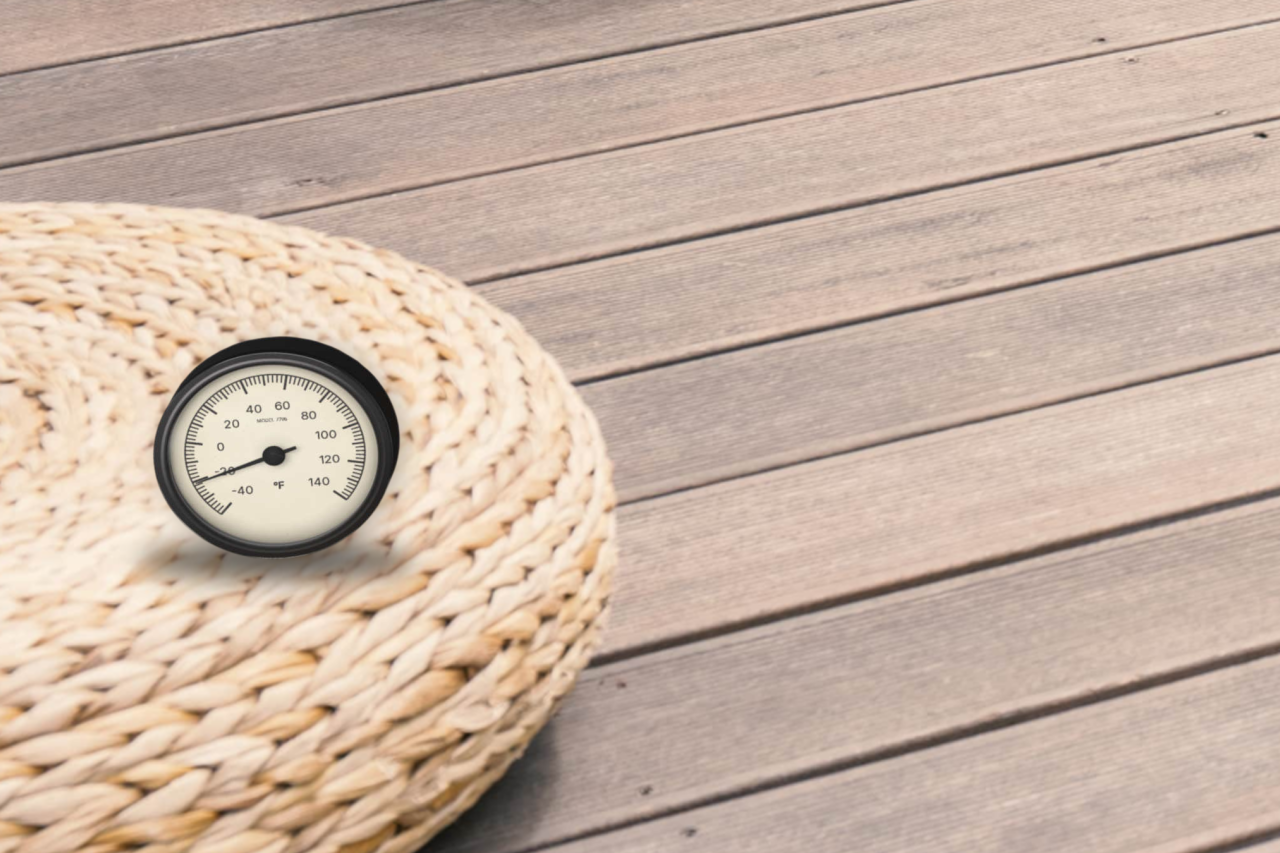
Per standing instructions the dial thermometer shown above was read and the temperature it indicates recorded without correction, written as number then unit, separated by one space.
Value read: -20 °F
